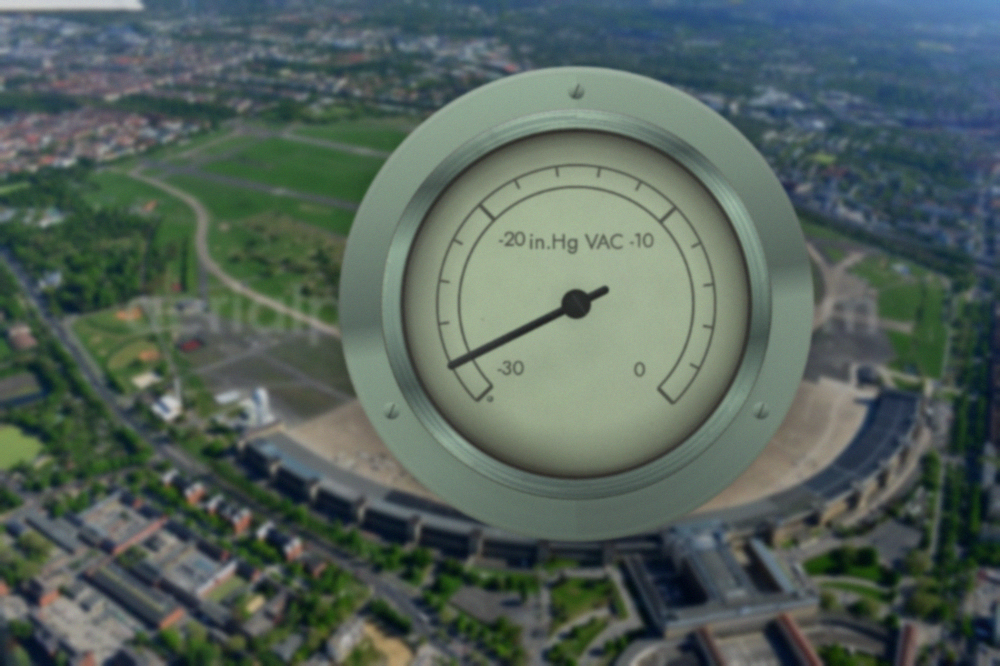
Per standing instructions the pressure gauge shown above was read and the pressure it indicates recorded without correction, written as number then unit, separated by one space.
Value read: -28 inHg
